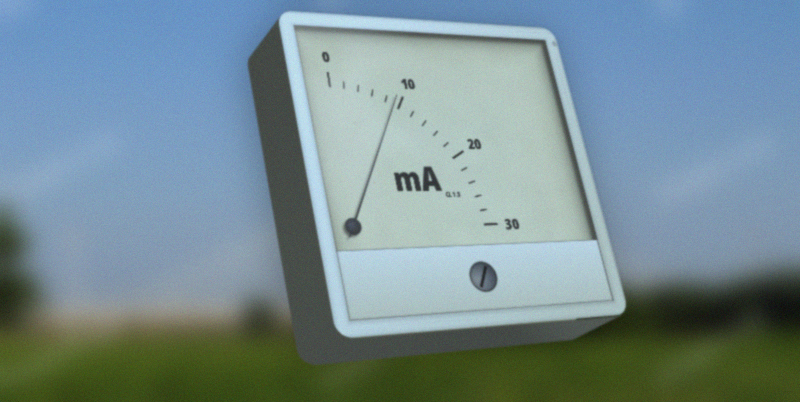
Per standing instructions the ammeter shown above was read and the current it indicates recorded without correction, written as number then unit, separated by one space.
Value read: 9 mA
